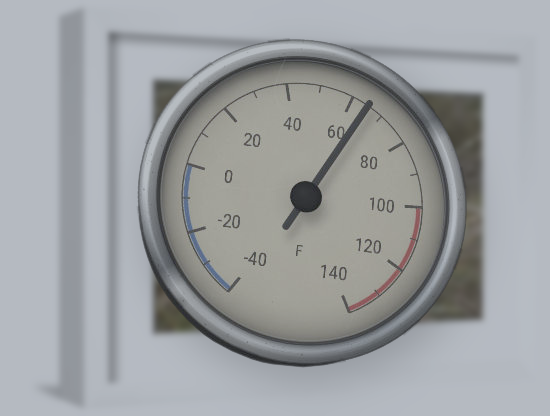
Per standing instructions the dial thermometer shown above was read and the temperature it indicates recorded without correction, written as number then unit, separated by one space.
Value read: 65 °F
